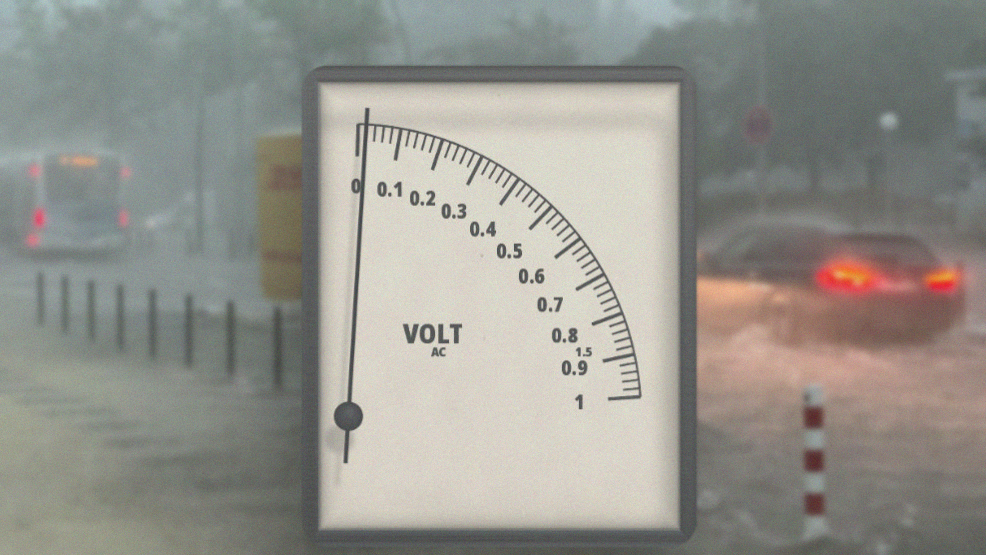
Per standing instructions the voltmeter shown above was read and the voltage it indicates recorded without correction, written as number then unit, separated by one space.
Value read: 0.02 V
